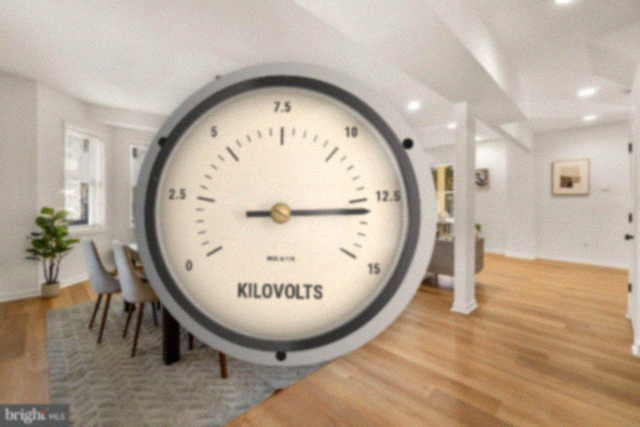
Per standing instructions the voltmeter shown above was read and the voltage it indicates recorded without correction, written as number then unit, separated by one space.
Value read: 13 kV
